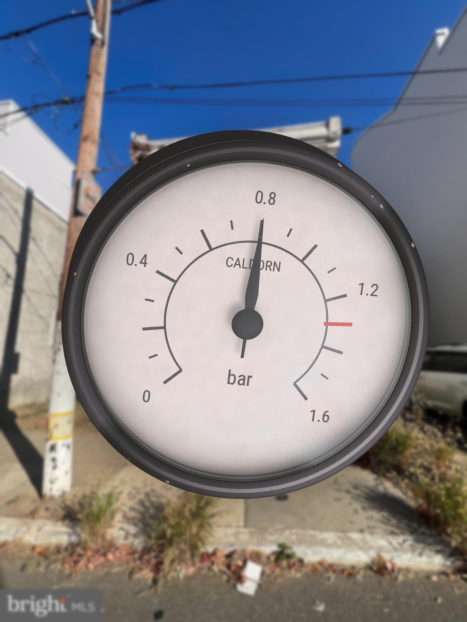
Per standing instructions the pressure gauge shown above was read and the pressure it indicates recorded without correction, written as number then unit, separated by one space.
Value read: 0.8 bar
